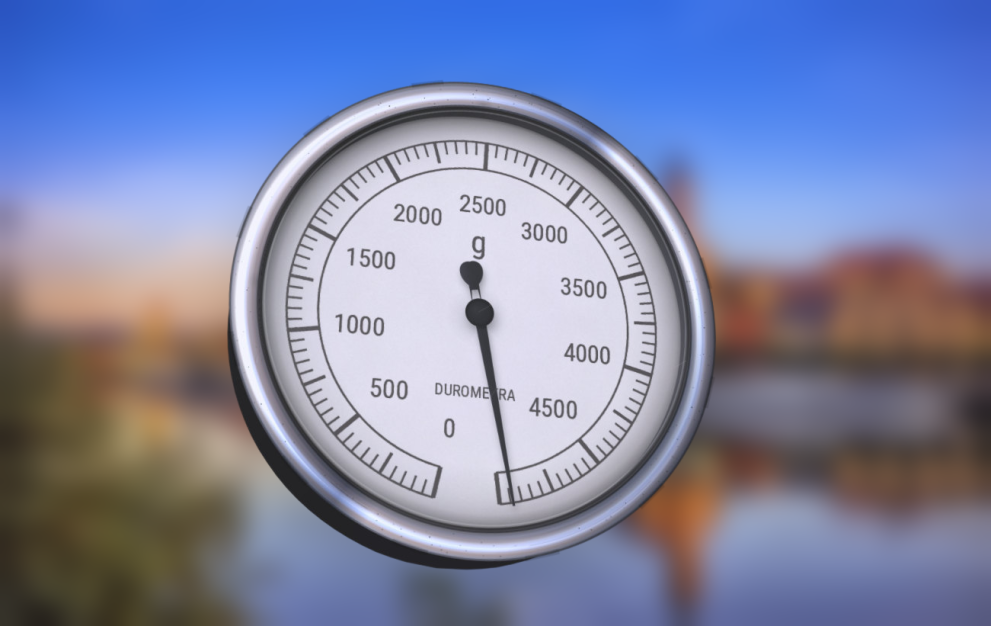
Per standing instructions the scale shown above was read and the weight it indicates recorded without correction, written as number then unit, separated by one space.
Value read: 4950 g
